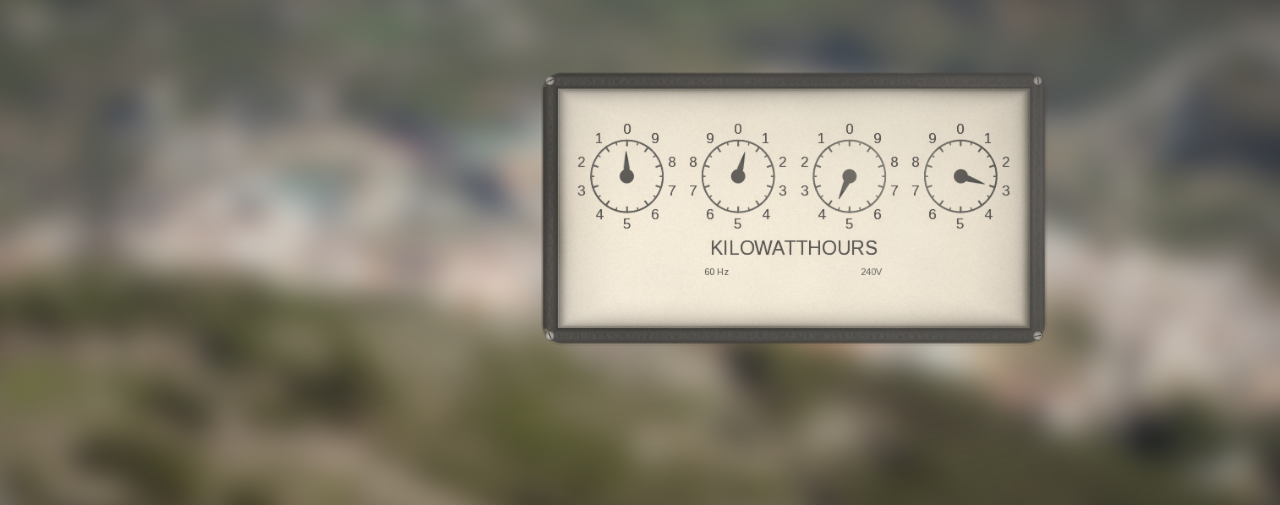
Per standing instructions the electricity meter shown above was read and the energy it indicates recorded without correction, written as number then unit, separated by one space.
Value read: 43 kWh
